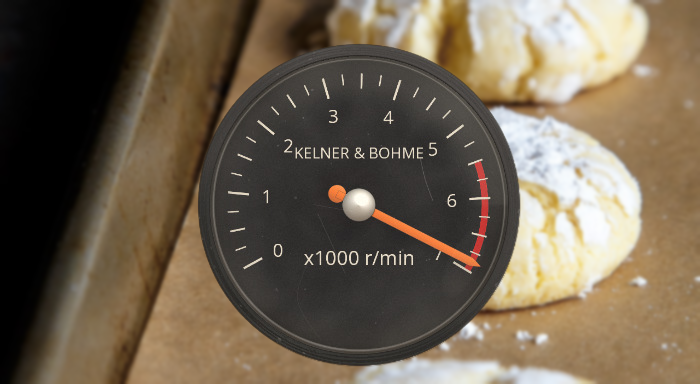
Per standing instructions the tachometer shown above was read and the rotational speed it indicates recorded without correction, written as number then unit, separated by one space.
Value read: 6875 rpm
